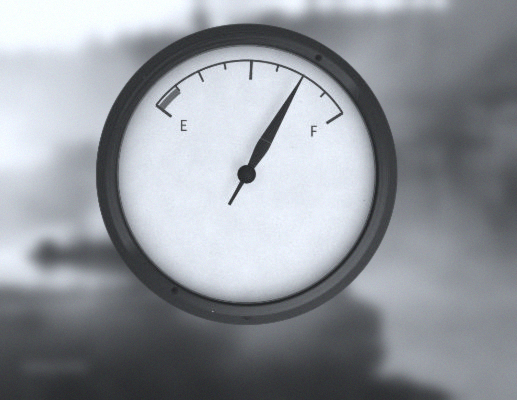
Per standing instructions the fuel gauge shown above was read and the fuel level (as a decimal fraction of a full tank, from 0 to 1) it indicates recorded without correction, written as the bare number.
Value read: 0.75
